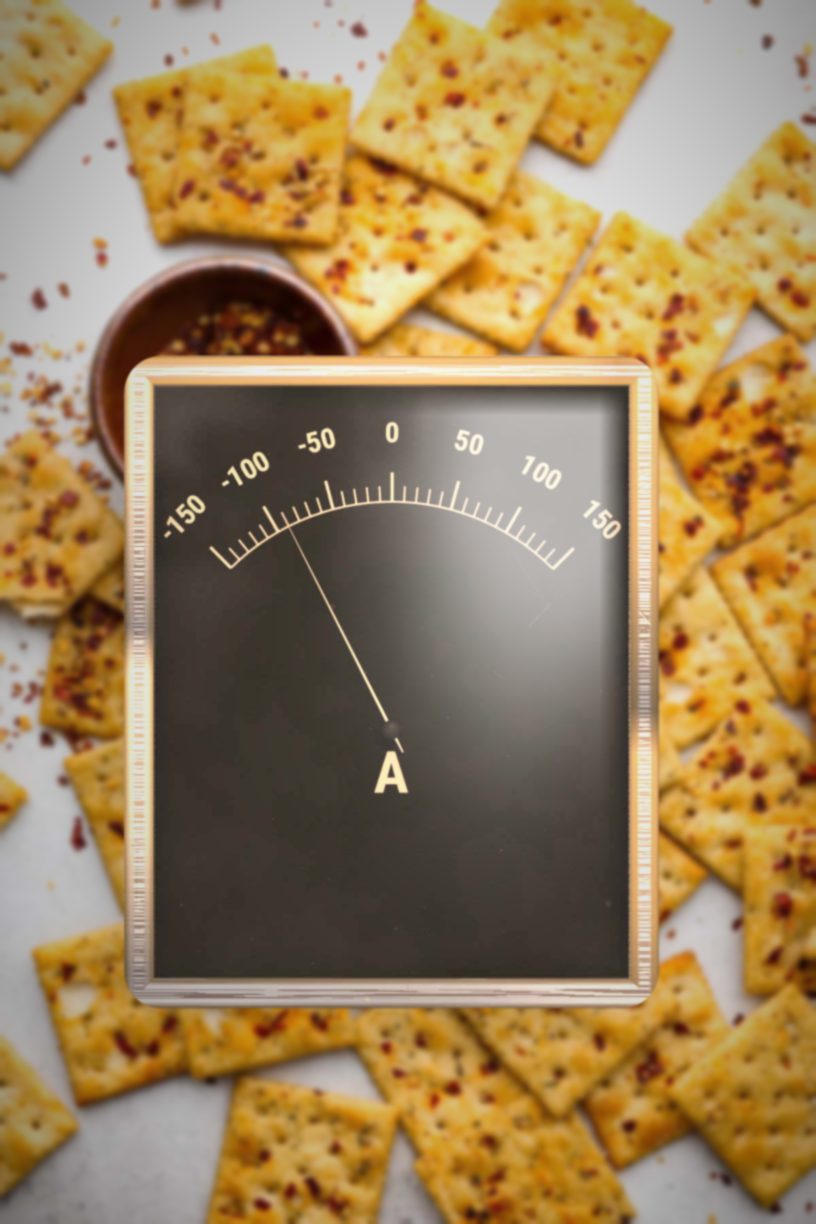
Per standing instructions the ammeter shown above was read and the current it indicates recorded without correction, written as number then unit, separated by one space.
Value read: -90 A
